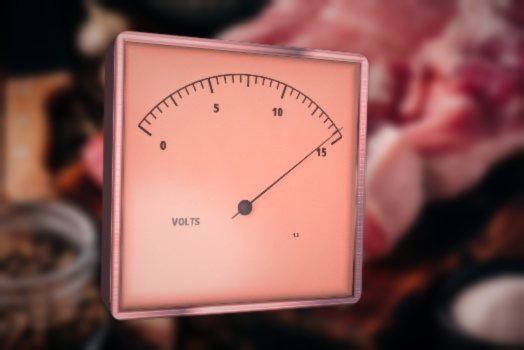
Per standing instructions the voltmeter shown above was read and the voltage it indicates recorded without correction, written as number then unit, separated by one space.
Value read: 14.5 V
